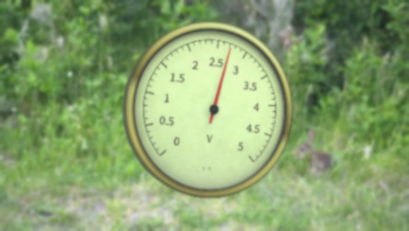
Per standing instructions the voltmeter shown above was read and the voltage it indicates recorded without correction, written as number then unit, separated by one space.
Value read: 2.7 V
